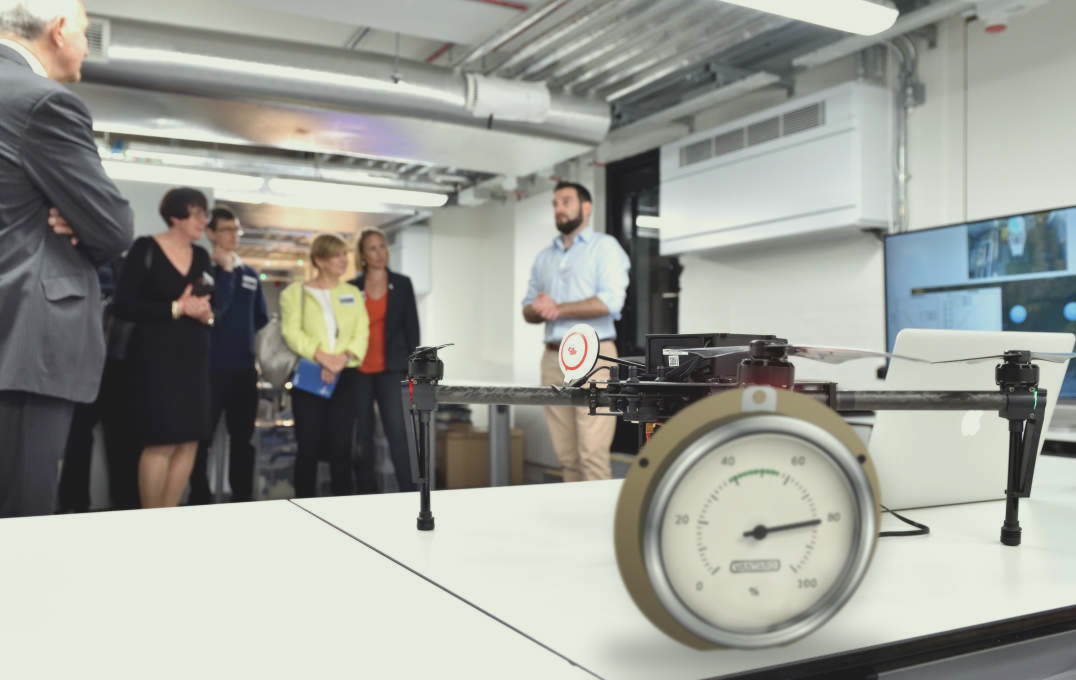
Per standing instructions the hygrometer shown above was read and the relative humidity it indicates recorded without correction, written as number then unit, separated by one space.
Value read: 80 %
